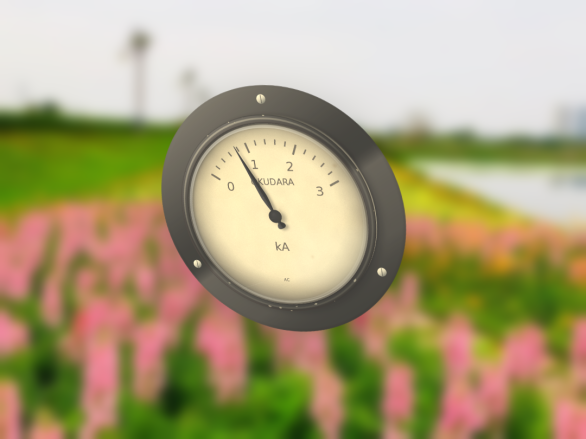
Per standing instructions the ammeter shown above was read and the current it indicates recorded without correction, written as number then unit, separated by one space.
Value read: 0.8 kA
